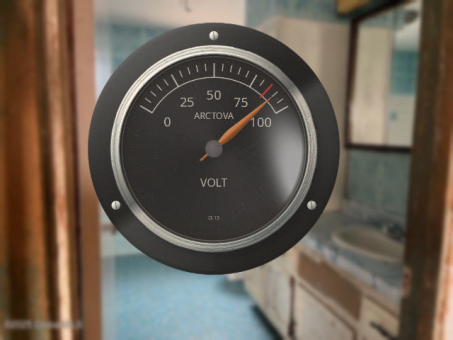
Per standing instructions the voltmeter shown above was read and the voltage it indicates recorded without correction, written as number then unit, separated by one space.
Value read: 90 V
